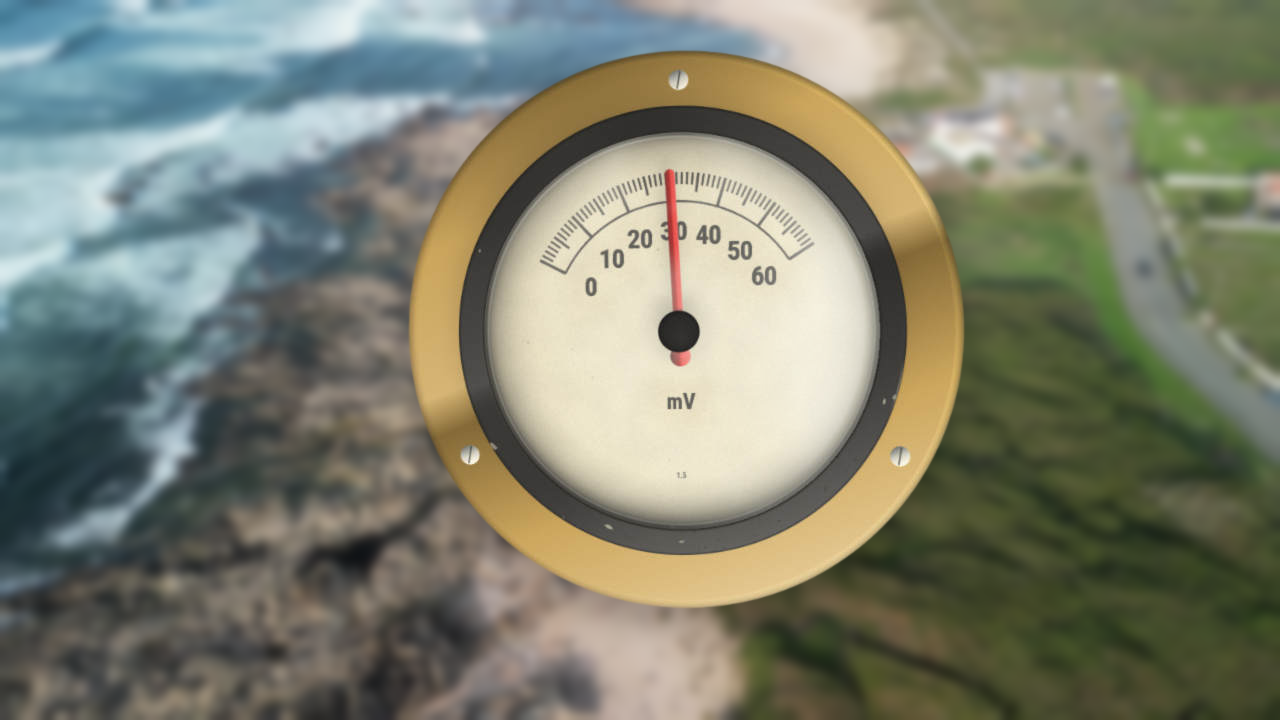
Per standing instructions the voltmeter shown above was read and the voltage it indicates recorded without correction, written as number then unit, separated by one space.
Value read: 30 mV
